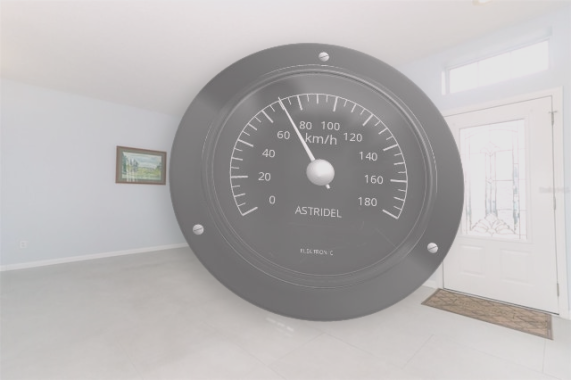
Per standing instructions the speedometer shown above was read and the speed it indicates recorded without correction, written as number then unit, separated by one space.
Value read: 70 km/h
